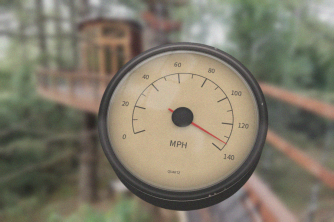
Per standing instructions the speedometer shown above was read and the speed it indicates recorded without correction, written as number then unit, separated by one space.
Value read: 135 mph
